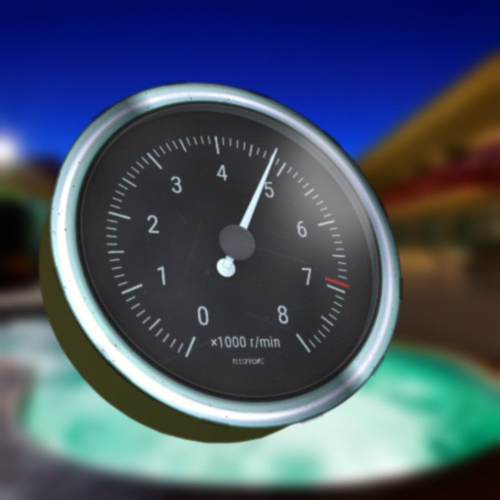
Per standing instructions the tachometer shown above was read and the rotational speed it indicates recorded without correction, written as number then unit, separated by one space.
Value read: 4800 rpm
